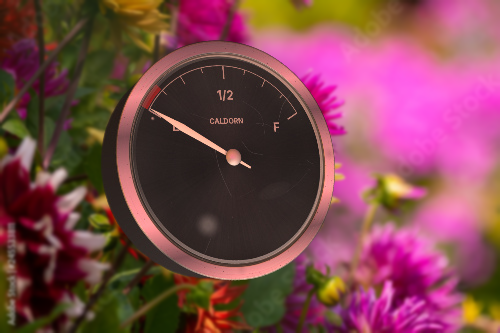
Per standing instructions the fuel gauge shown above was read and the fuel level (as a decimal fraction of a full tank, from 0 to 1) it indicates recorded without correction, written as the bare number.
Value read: 0
